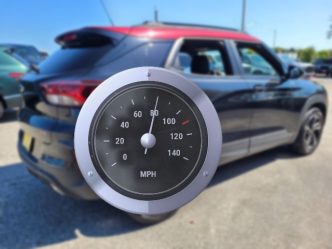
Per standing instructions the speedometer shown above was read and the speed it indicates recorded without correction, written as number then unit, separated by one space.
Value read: 80 mph
